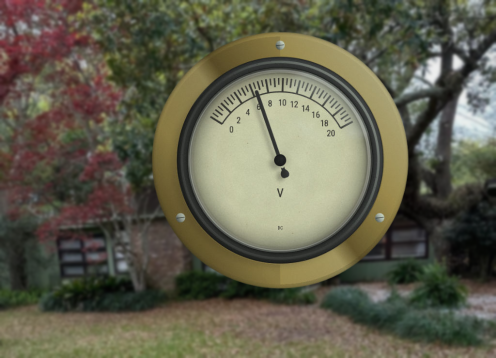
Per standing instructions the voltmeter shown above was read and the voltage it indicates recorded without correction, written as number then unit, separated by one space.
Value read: 6.5 V
